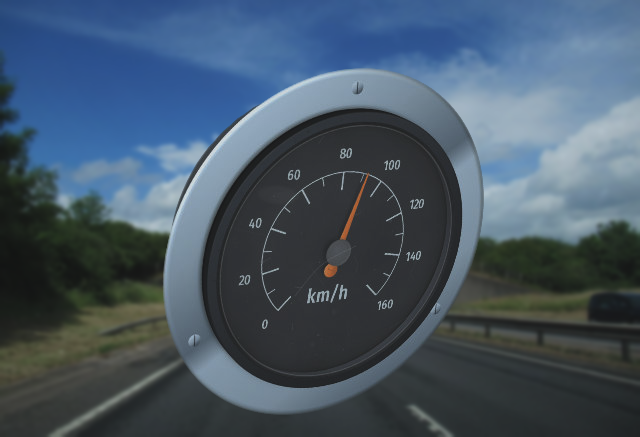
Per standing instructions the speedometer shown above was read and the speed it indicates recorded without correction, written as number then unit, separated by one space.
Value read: 90 km/h
